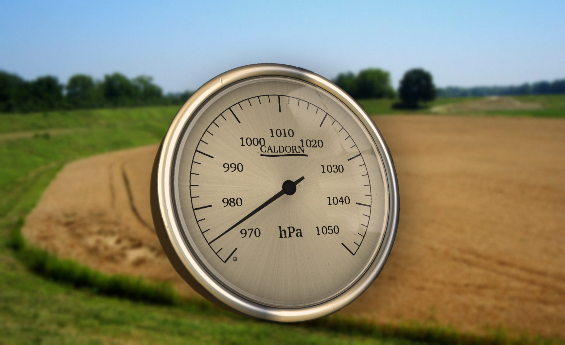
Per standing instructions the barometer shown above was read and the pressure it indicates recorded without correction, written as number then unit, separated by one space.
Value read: 974 hPa
